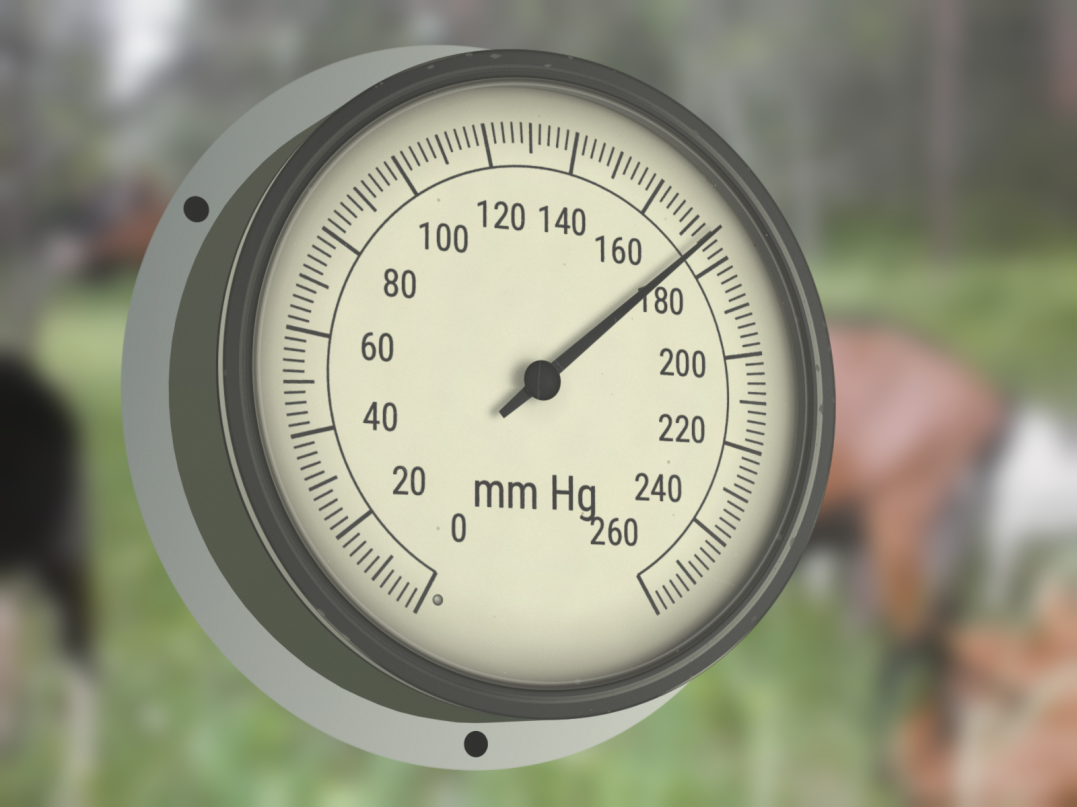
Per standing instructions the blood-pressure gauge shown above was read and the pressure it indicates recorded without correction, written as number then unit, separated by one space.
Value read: 174 mmHg
